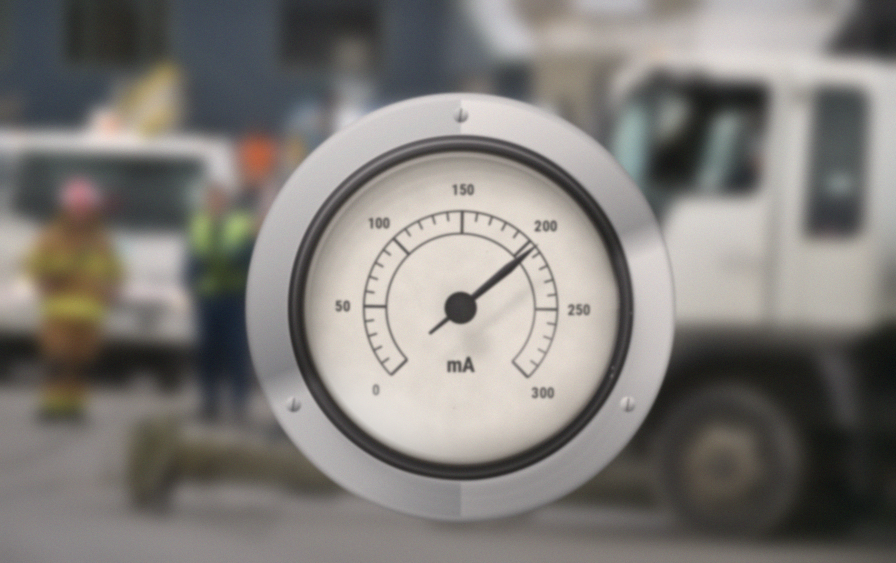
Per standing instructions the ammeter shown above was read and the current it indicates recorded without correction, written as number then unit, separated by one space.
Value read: 205 mA
